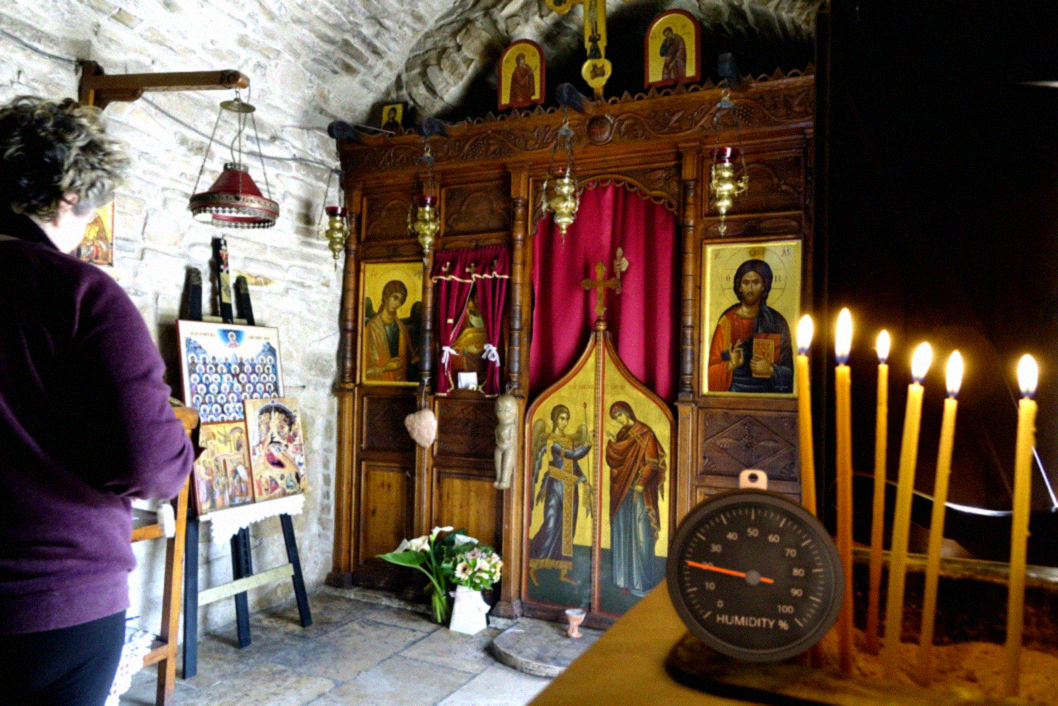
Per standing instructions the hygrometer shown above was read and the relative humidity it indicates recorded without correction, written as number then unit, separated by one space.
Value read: 20 %
